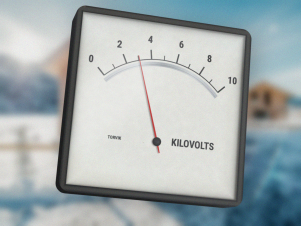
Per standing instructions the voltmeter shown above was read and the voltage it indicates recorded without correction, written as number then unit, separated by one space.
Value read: 3 kV
